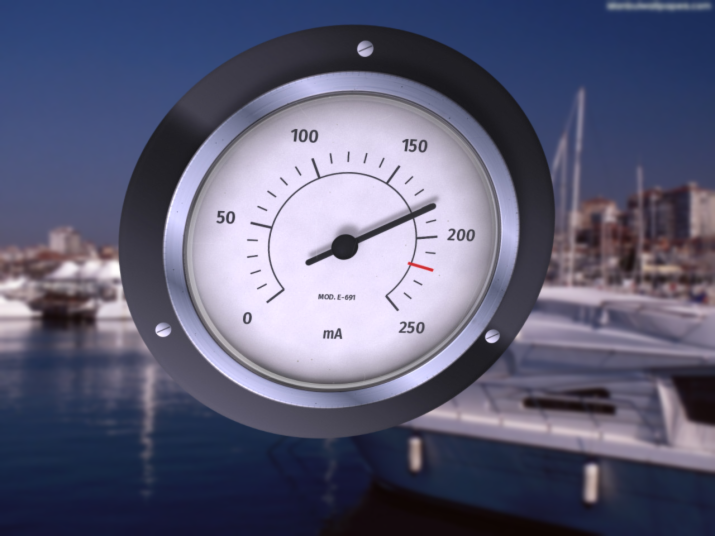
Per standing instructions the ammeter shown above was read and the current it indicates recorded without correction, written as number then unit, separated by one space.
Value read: 180 mA
